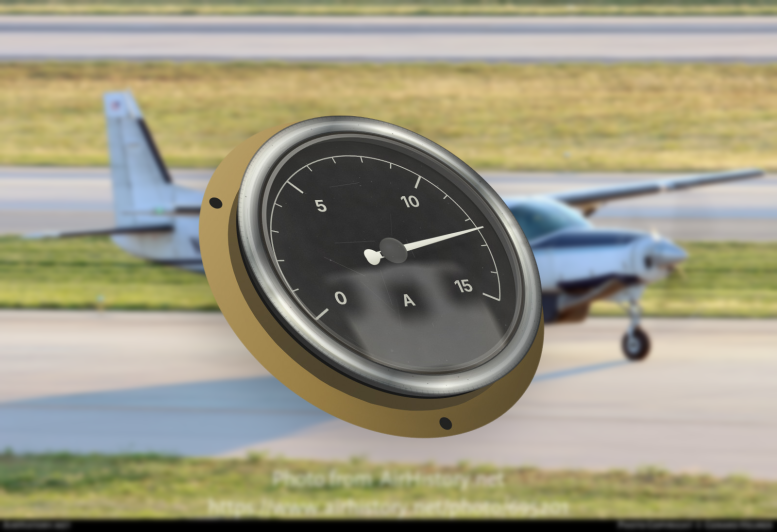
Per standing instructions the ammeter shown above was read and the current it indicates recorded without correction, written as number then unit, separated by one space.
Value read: 12.5 A
